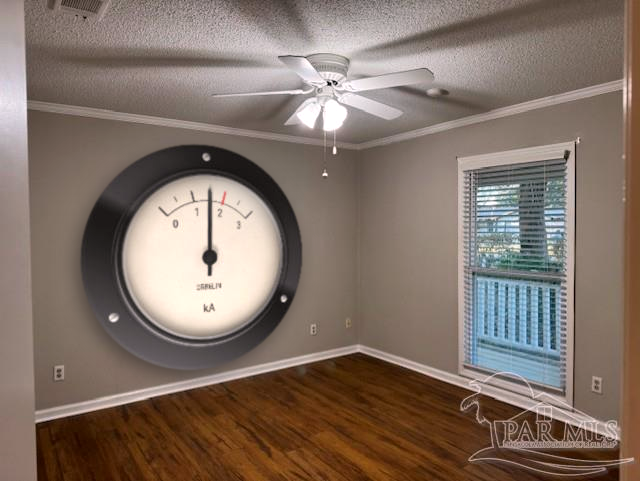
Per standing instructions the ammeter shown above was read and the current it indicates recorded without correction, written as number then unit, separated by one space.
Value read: 1.5 kA
